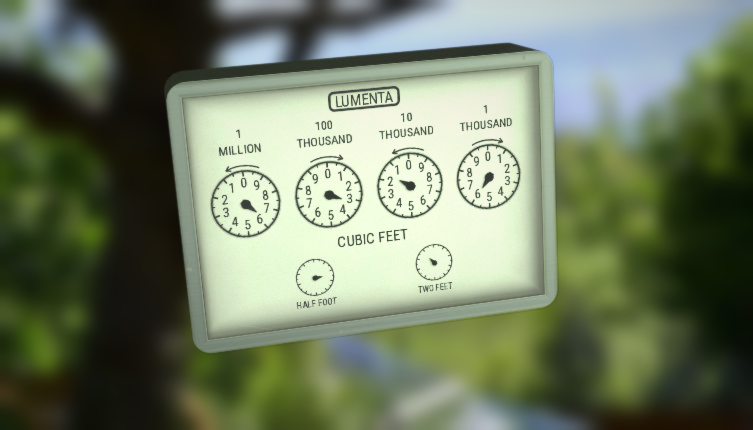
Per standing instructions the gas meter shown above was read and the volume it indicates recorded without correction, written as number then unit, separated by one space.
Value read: 631600 ft³
